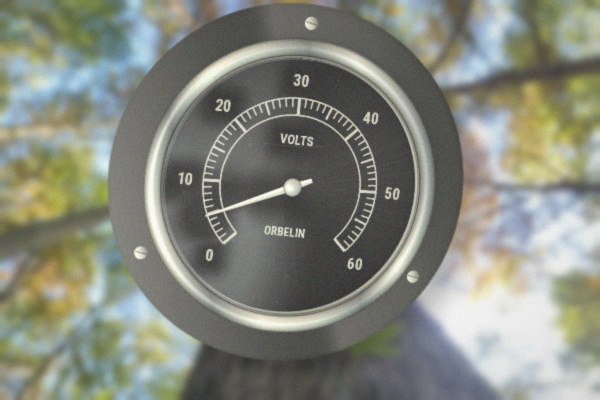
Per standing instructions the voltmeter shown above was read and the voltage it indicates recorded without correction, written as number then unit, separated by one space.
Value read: 5 V
